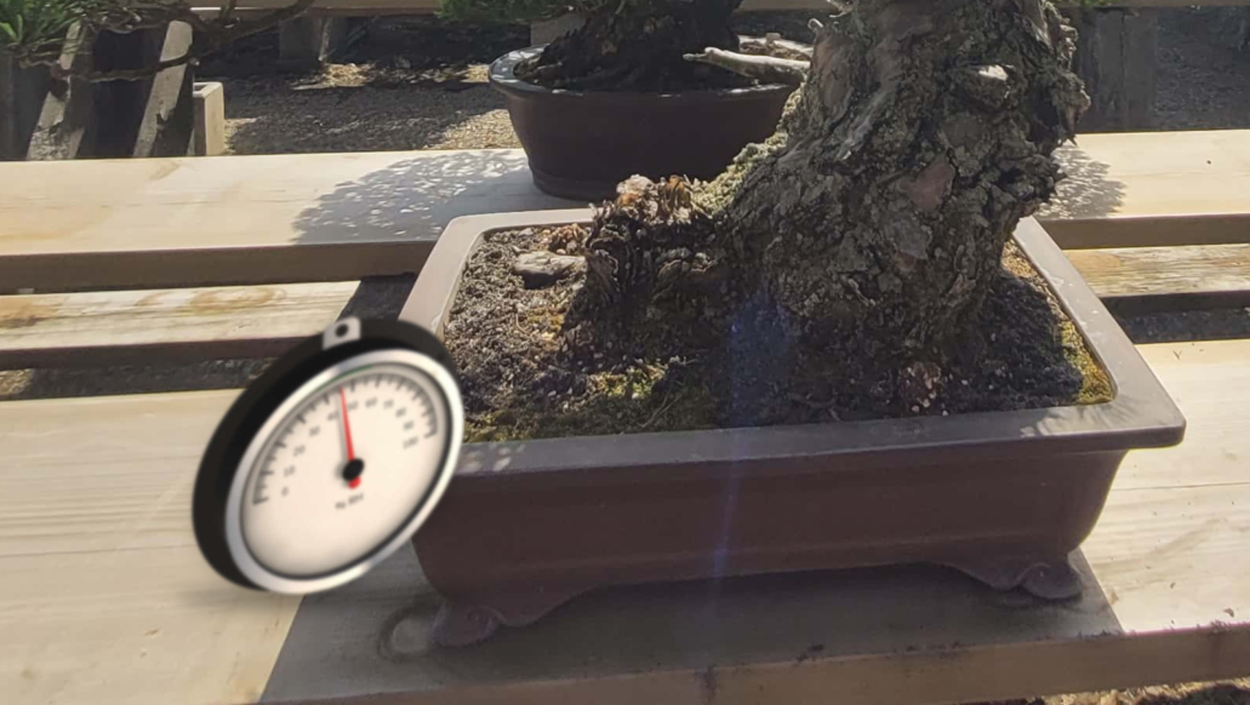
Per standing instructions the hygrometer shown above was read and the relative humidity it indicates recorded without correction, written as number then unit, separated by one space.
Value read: 45 %
